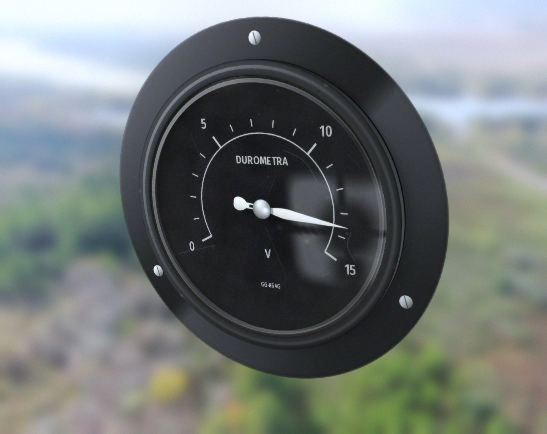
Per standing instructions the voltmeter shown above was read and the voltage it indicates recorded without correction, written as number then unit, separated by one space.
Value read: 13.5 V
